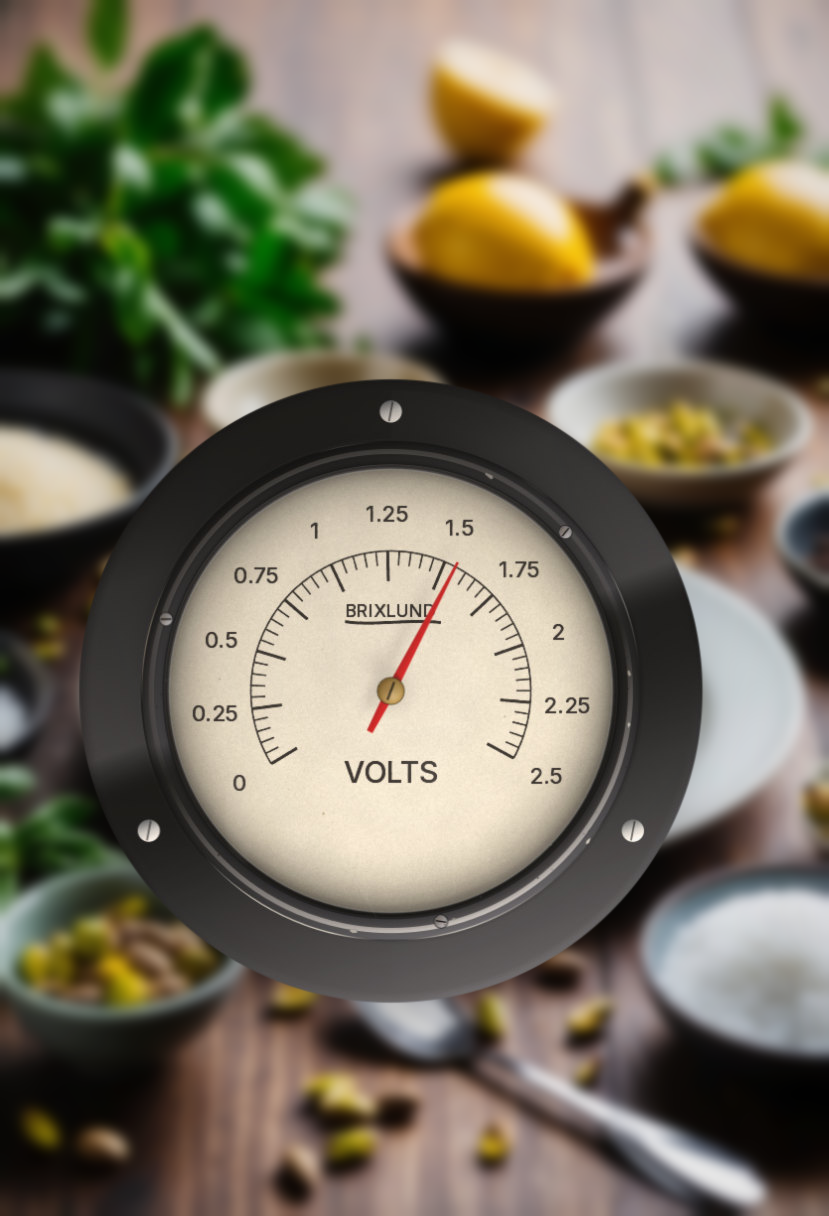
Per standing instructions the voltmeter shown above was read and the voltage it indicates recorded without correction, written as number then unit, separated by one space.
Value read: 1.55 V
